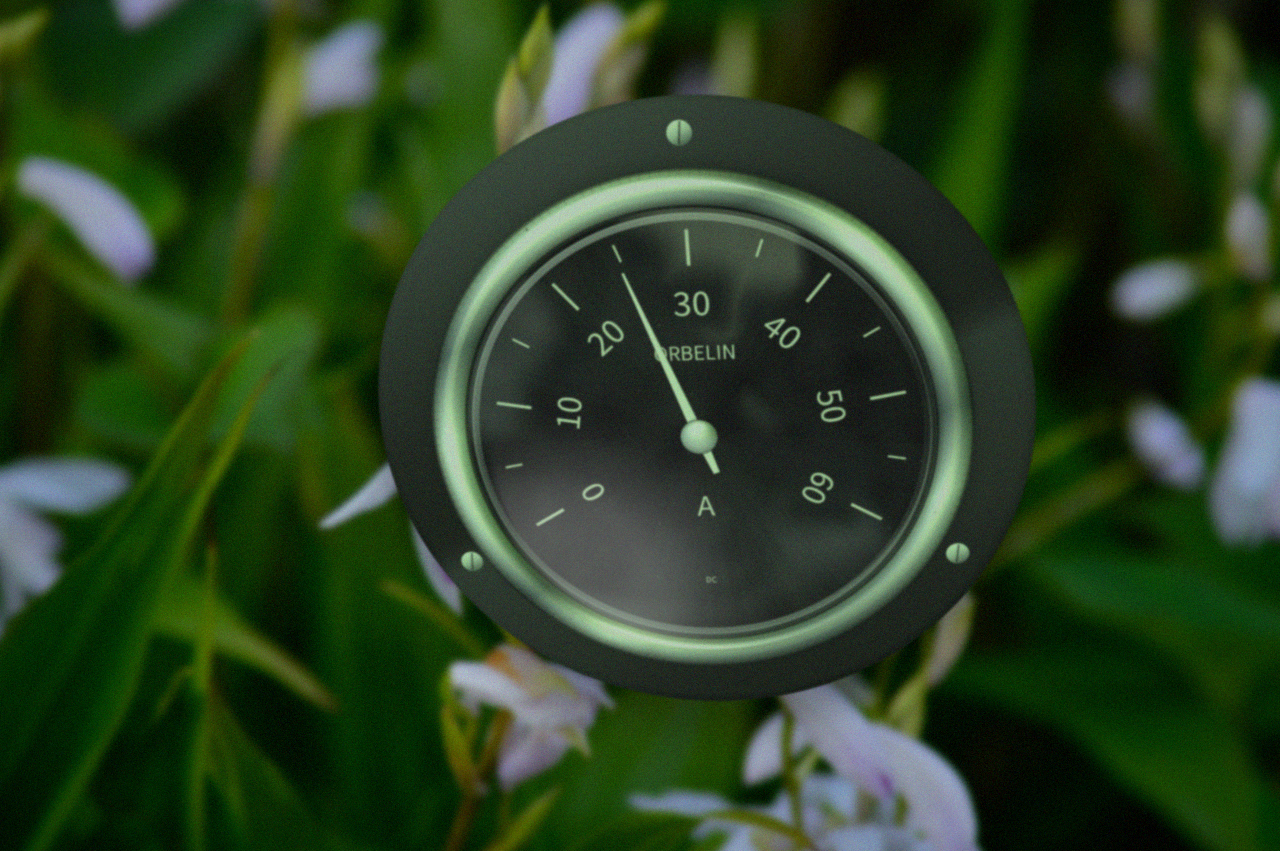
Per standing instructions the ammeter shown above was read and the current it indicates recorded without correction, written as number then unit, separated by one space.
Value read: 25 A
